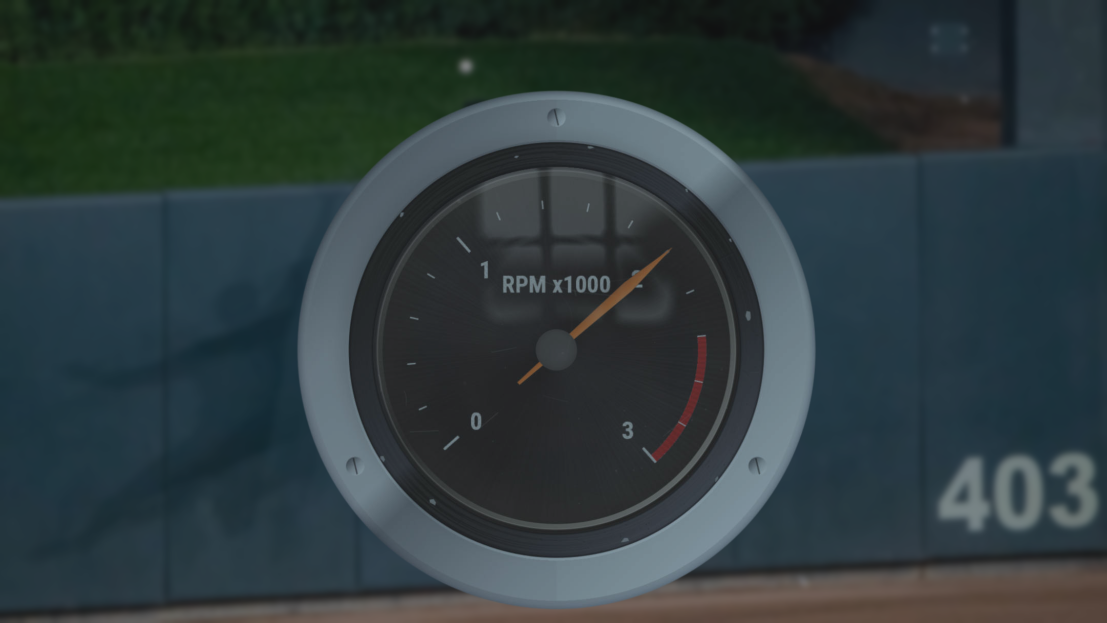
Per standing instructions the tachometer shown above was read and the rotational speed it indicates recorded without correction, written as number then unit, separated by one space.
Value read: 2000 rpm
